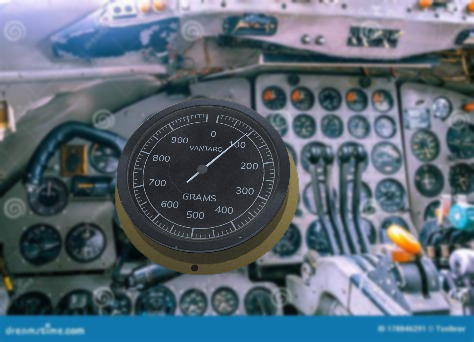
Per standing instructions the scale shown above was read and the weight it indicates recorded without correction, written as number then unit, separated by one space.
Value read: 100 g
